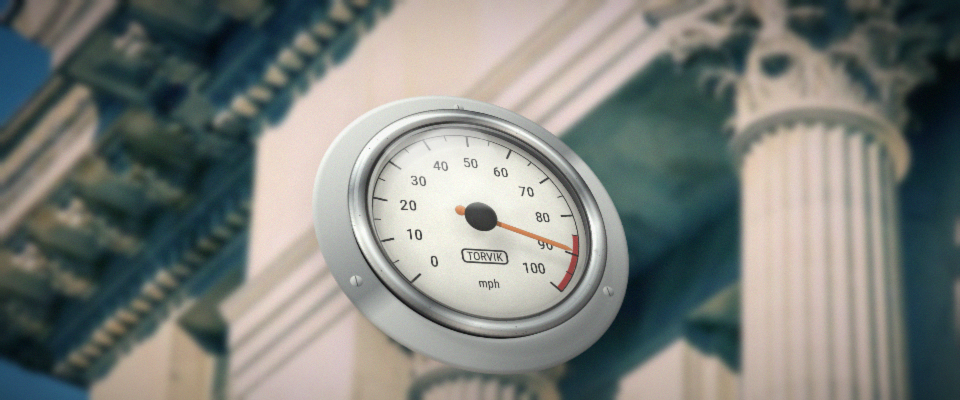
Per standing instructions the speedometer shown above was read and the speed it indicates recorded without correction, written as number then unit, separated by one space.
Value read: 90 mph
